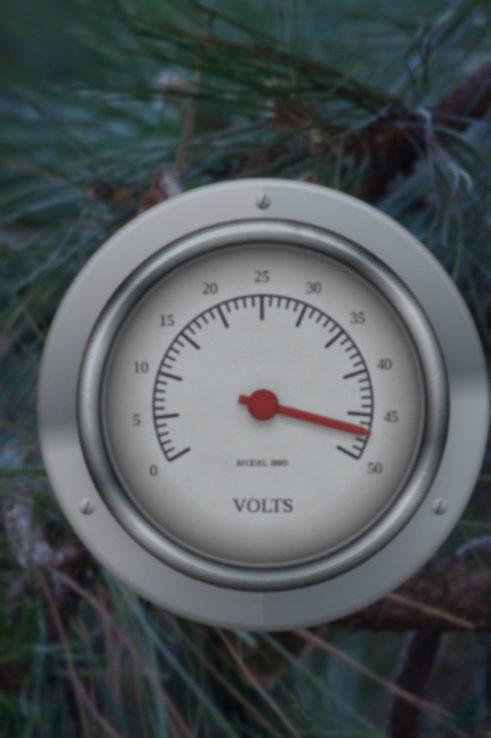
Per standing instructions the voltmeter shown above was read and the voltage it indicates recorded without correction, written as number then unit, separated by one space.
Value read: 47 V
